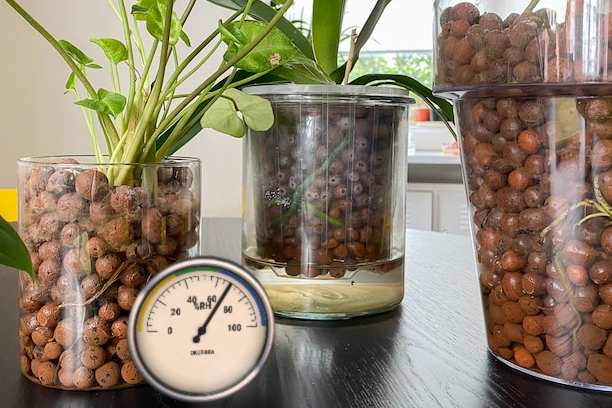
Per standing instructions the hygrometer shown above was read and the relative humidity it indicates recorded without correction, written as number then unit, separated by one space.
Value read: 68 %
